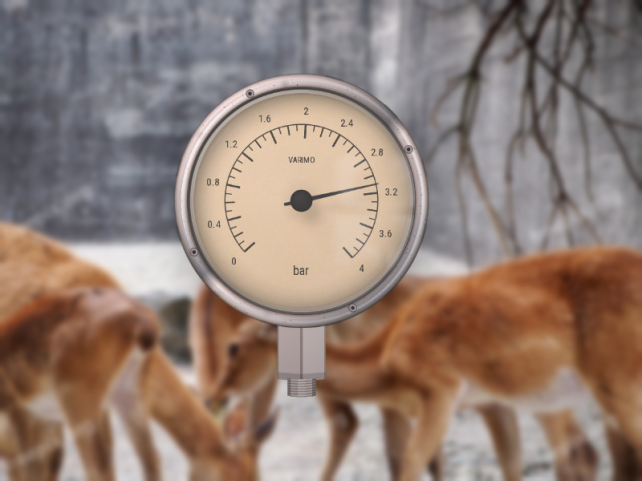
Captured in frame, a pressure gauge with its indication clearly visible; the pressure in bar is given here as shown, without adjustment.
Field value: 3.1 bar
